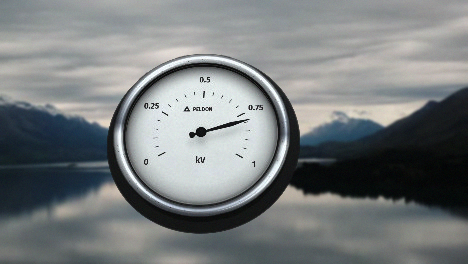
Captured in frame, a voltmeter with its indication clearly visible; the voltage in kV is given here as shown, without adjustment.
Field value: 0.8 kV
